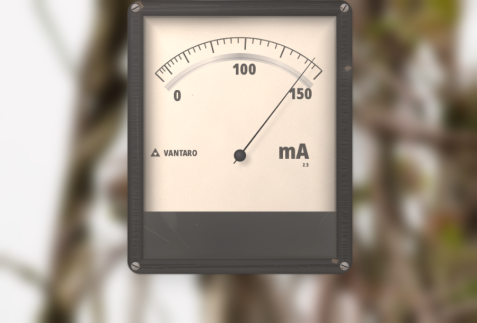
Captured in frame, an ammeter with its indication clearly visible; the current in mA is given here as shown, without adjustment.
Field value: 142.5 mA
